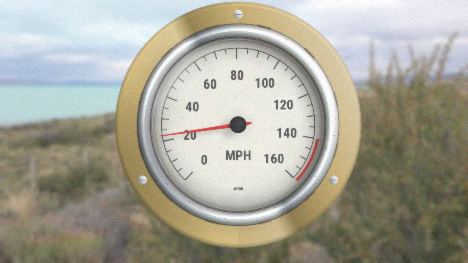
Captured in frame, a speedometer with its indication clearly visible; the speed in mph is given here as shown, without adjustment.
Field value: 22.5 mph
